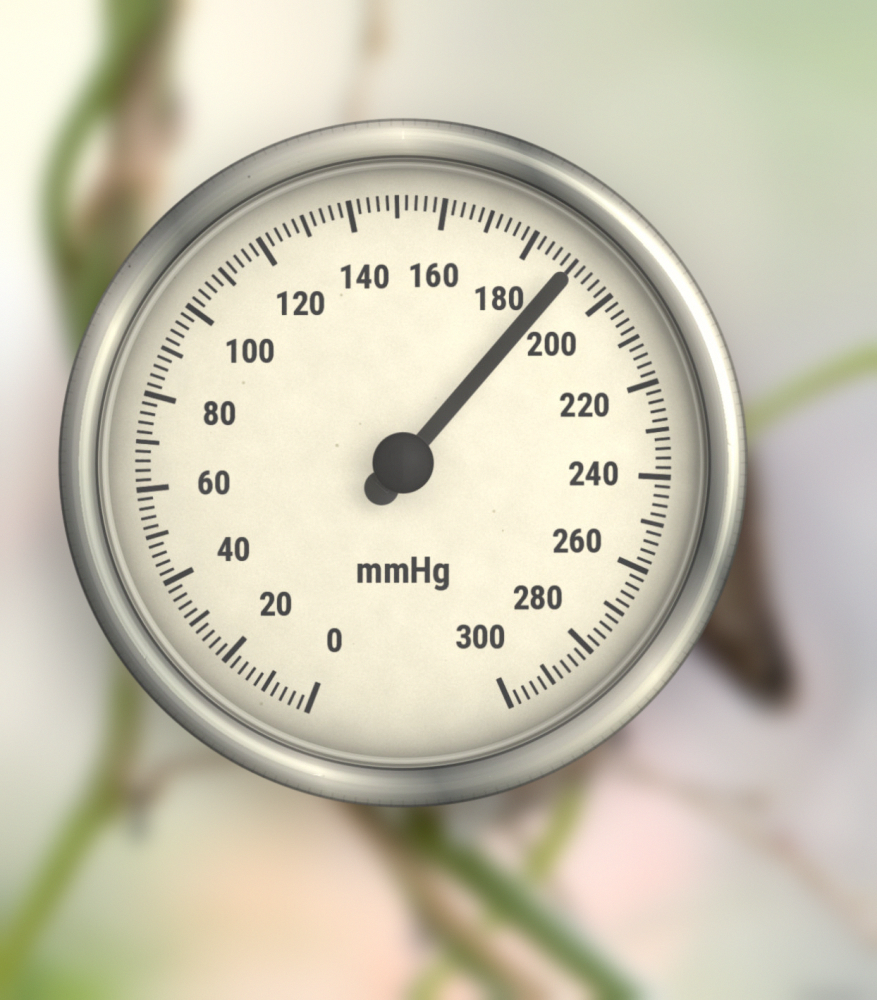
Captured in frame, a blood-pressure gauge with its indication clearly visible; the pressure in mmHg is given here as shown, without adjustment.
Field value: 190 mmHg
